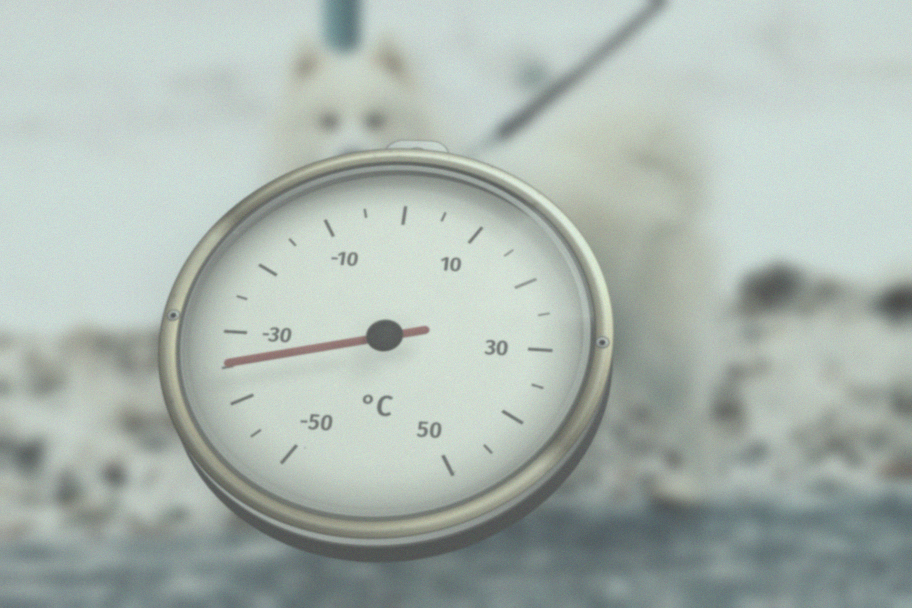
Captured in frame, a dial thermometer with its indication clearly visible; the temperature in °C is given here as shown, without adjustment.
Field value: -35 °C
